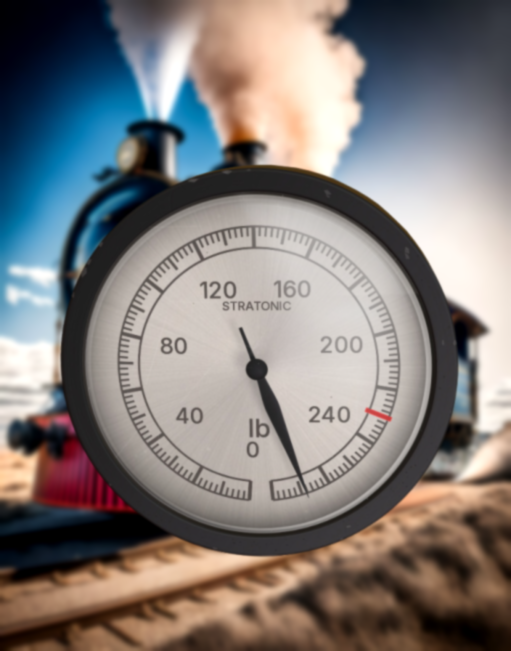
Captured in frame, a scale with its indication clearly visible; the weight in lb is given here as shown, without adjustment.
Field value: 268 lb
